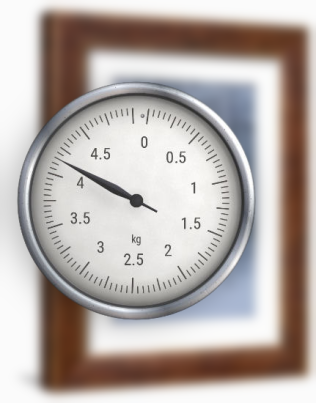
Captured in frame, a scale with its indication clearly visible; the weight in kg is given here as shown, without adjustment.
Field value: 4.15 kg
